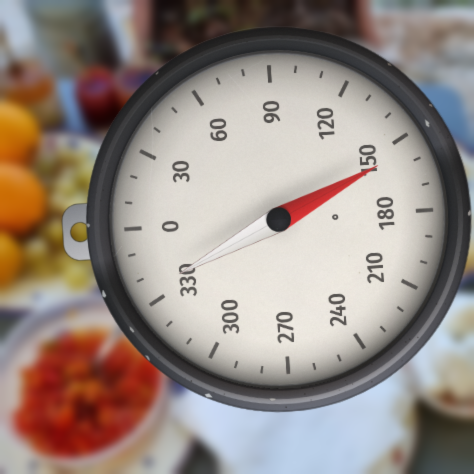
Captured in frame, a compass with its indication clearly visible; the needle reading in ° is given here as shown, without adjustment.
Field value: 155 °
